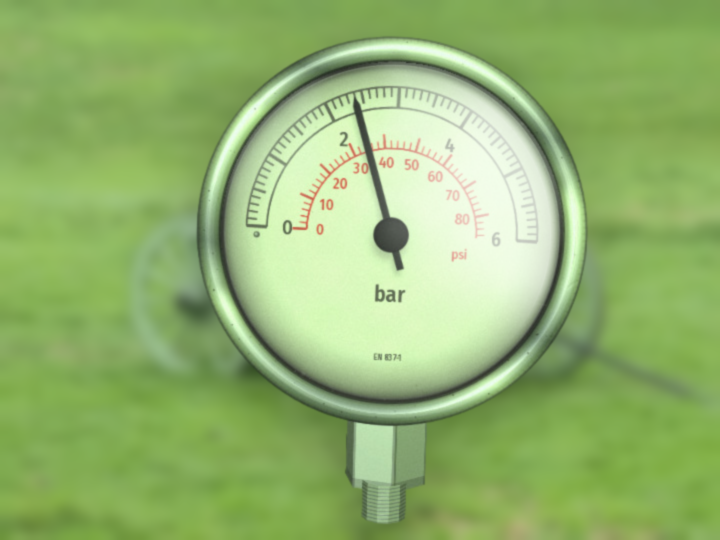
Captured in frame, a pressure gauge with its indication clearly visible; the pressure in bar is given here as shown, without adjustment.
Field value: 2.4 bar
